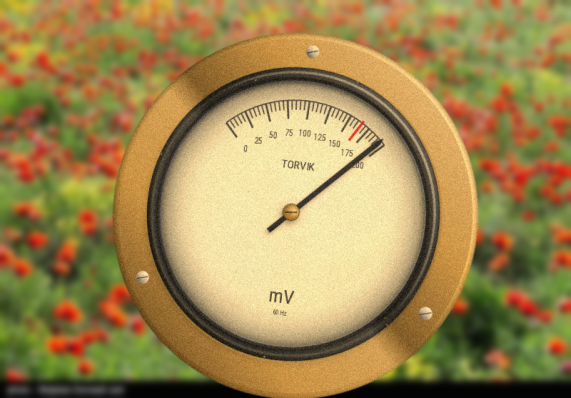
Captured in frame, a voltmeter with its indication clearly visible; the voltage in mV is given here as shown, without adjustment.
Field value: 195 mV
